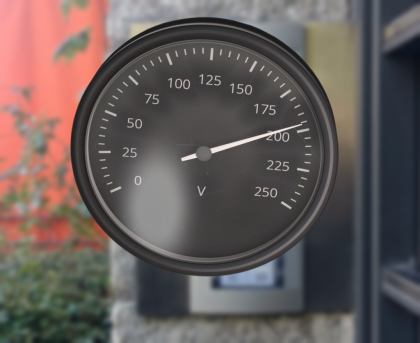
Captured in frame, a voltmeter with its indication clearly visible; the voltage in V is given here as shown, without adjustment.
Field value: 195 V
